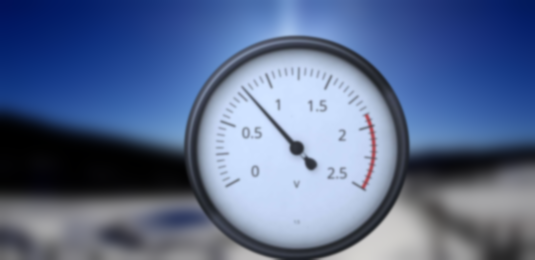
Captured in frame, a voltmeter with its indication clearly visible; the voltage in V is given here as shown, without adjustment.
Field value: 0.8 V
